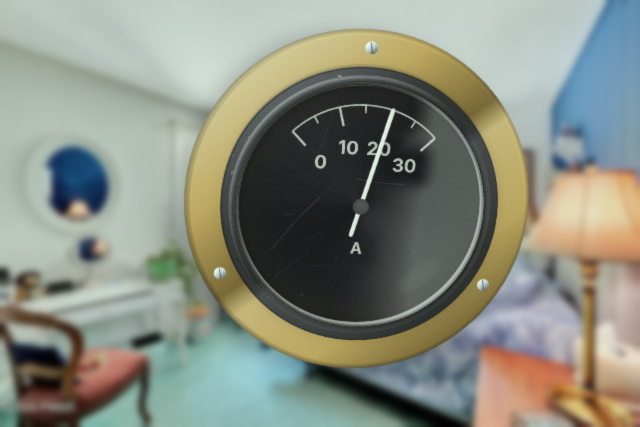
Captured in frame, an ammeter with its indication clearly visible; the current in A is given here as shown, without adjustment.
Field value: 20 A
